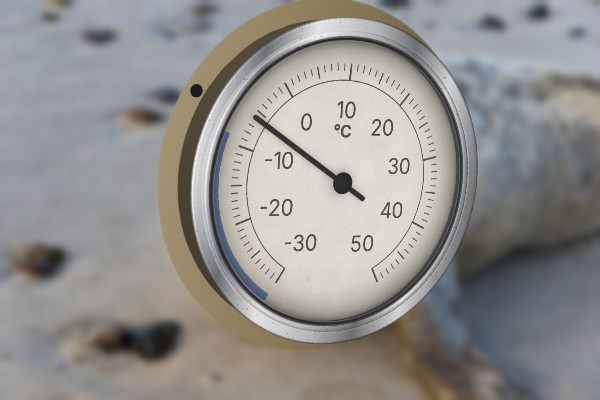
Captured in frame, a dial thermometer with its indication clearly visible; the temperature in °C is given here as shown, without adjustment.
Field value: -6 °C
